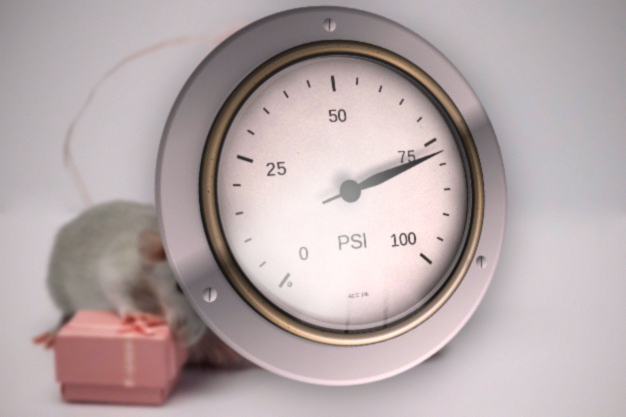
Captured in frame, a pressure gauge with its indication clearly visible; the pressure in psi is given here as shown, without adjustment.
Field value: 77.5 psi
